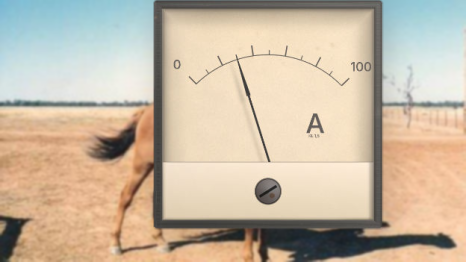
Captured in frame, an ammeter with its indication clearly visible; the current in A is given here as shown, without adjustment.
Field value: 30 A
